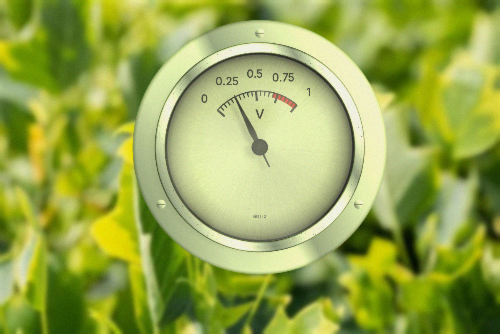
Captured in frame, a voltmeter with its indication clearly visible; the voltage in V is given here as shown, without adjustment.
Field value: 0.25 V
